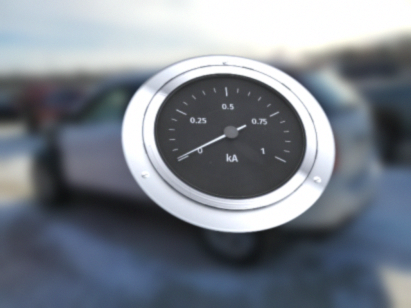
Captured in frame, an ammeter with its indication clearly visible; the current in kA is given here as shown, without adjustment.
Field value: 0 kA
